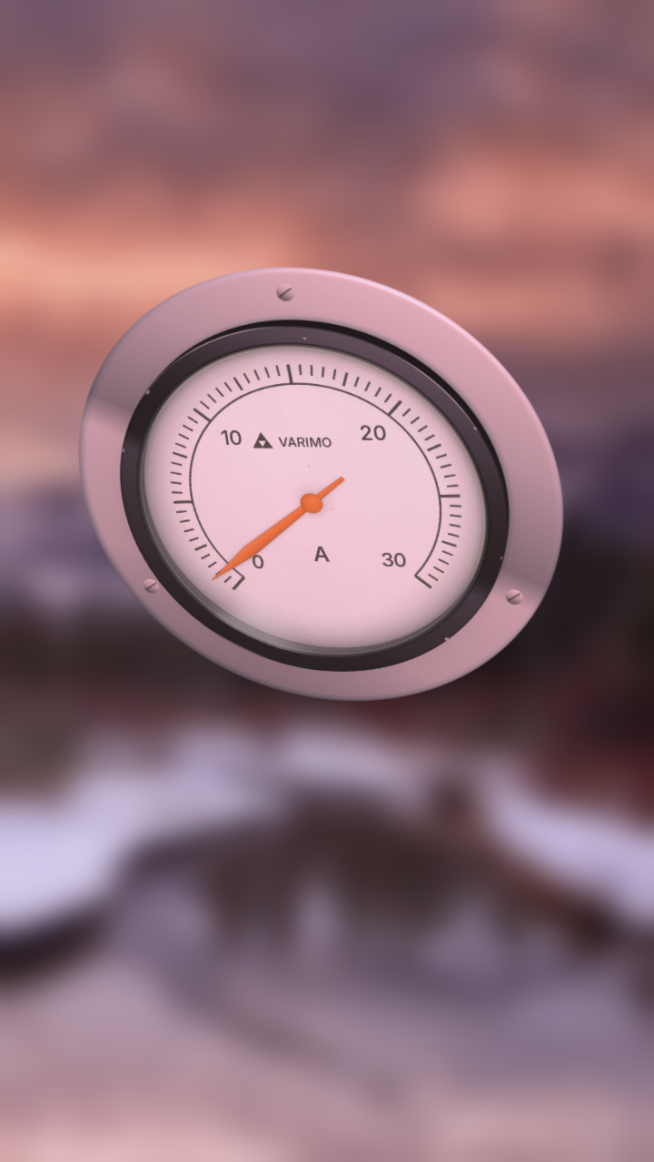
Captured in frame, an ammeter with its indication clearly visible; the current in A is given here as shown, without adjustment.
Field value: 1 A
